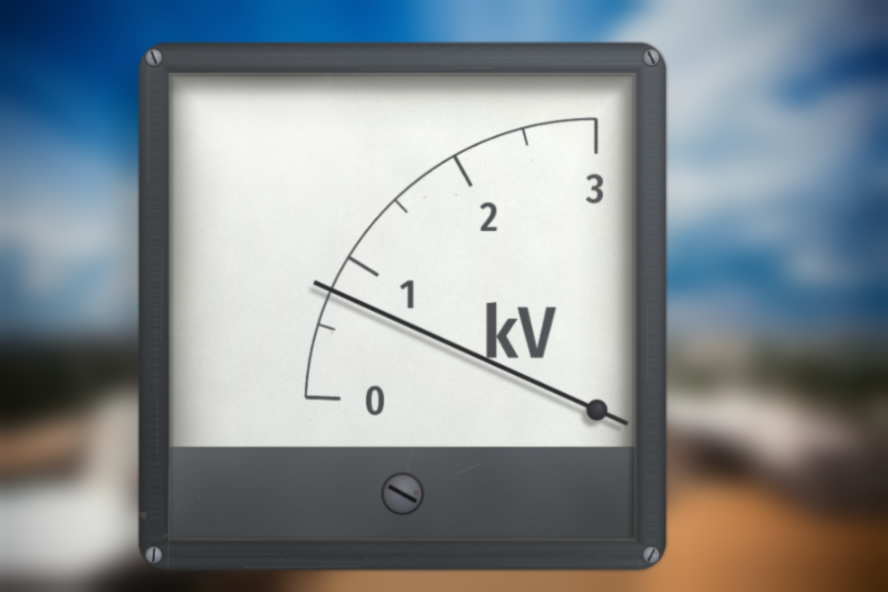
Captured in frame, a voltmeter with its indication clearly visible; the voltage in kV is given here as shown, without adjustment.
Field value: 0.75 kV
